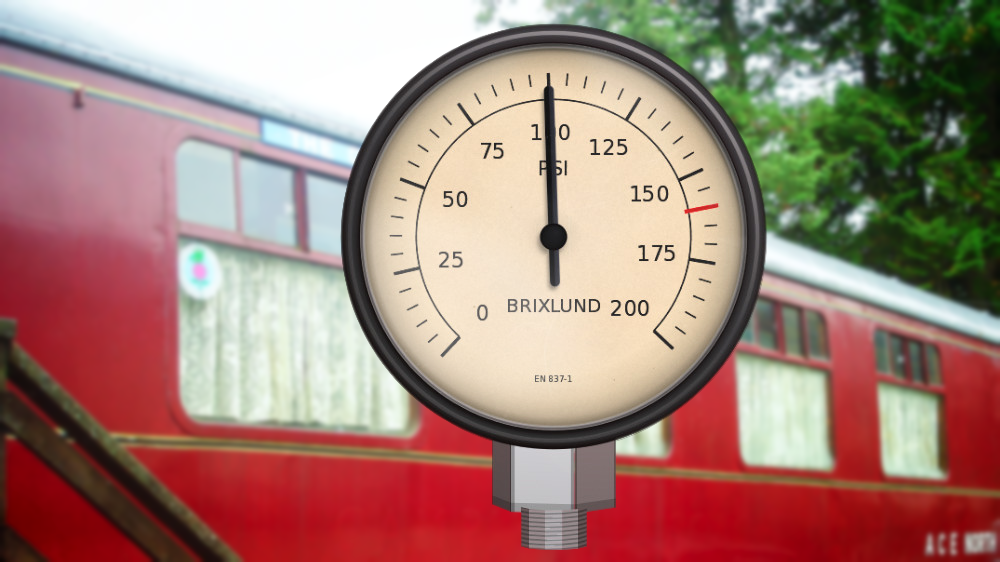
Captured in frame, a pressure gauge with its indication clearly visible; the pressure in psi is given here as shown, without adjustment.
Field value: 100 psi
